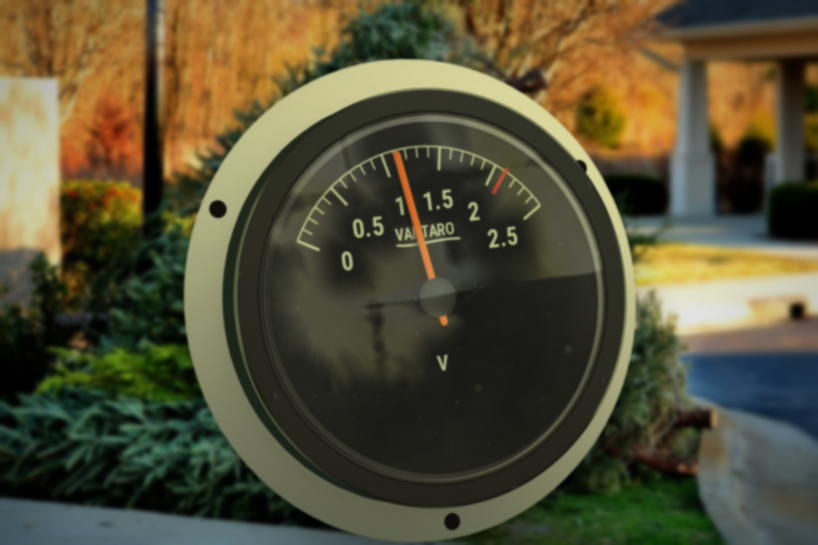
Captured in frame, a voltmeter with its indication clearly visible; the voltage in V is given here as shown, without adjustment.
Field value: 1.1 V
